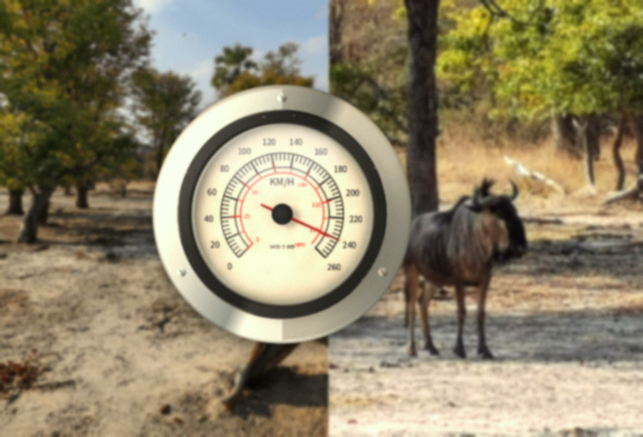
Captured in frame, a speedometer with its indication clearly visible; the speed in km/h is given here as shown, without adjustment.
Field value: 240 km/h
